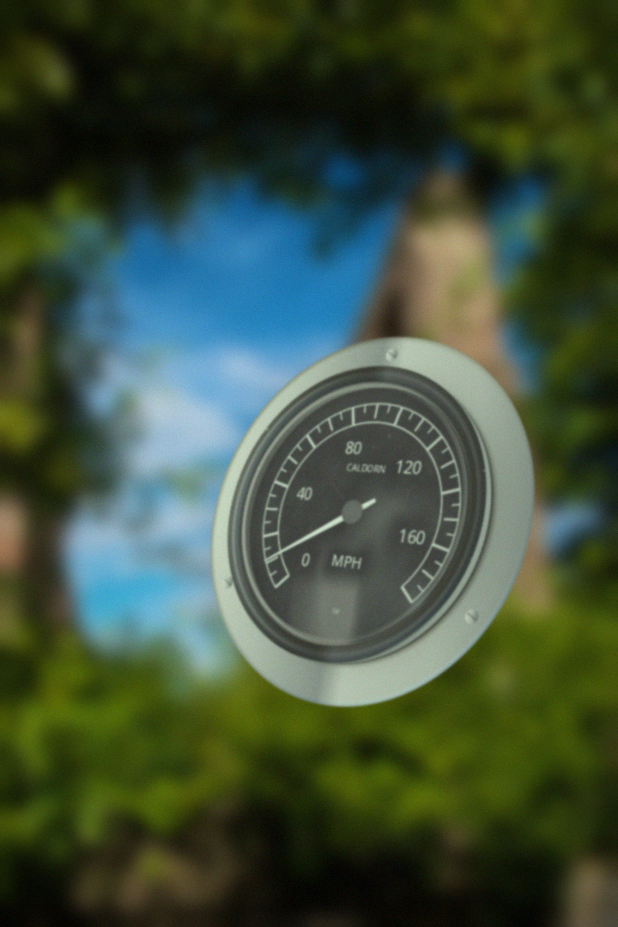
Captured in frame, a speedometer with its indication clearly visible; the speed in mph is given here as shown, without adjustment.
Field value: 10 mph
